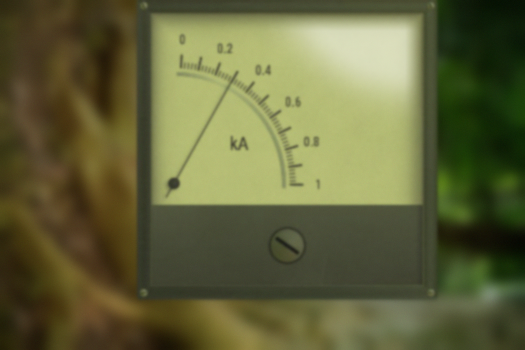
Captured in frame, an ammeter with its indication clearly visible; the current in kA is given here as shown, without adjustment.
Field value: 0.3 kA
